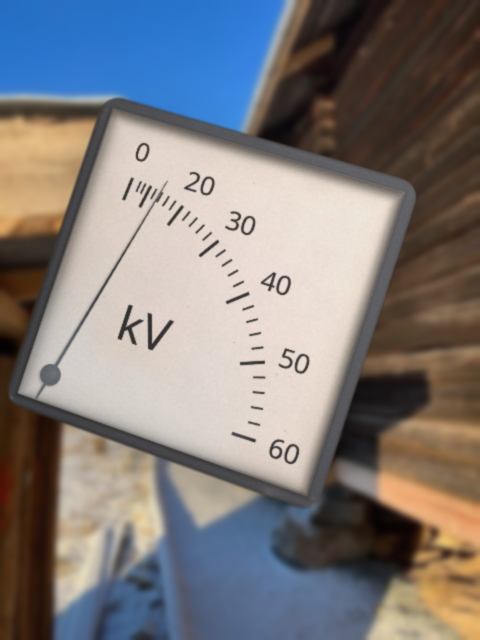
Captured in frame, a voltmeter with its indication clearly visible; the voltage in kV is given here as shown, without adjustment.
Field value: 14 kV
